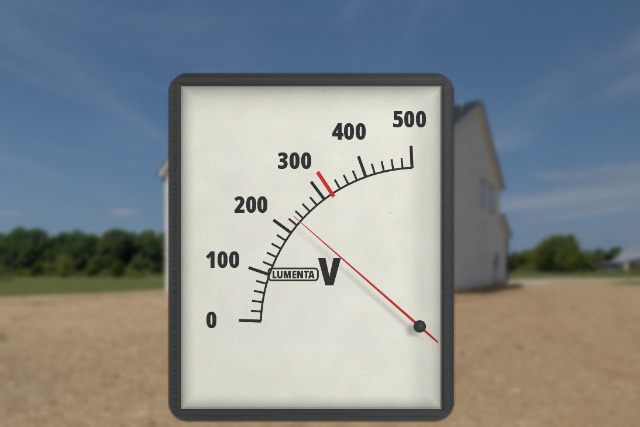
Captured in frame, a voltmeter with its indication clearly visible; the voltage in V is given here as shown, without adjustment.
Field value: 230 V
